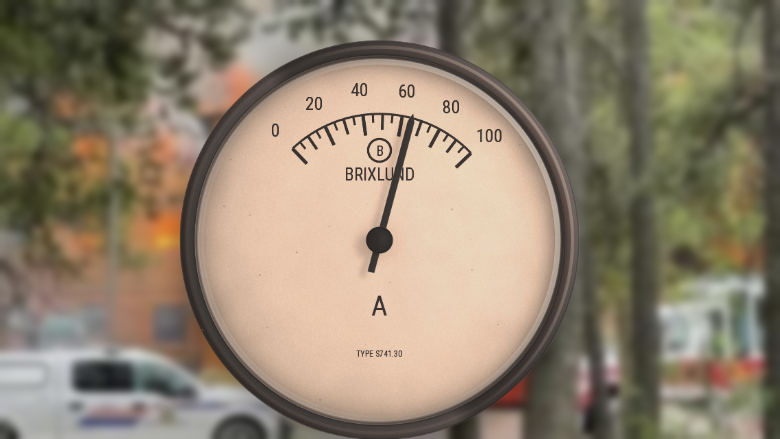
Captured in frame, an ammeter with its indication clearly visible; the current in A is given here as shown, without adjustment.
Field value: 65 A
